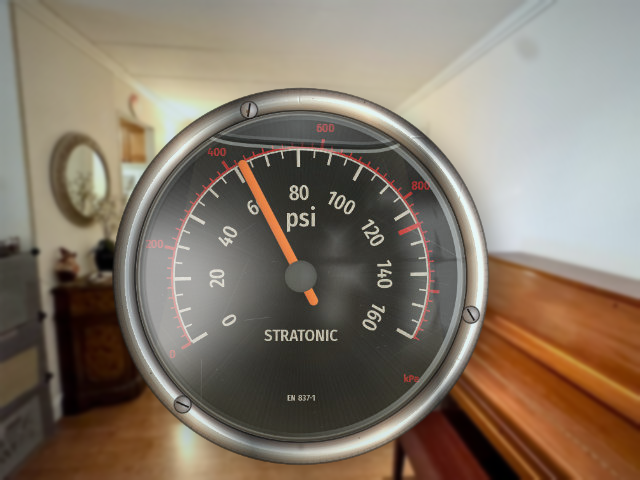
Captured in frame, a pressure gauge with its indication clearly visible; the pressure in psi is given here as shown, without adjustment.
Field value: 62.5 psi
